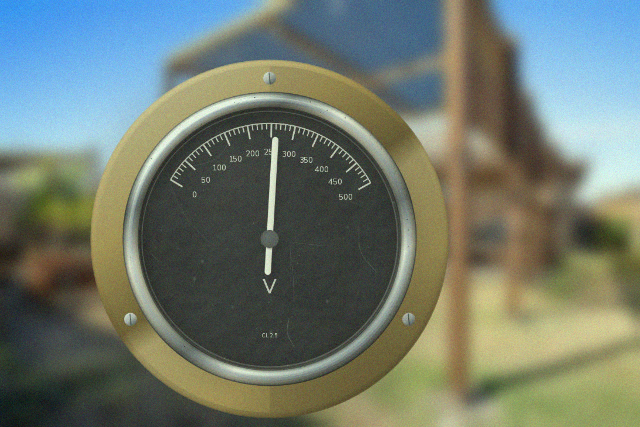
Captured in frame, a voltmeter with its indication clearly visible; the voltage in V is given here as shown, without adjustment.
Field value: 260 V
